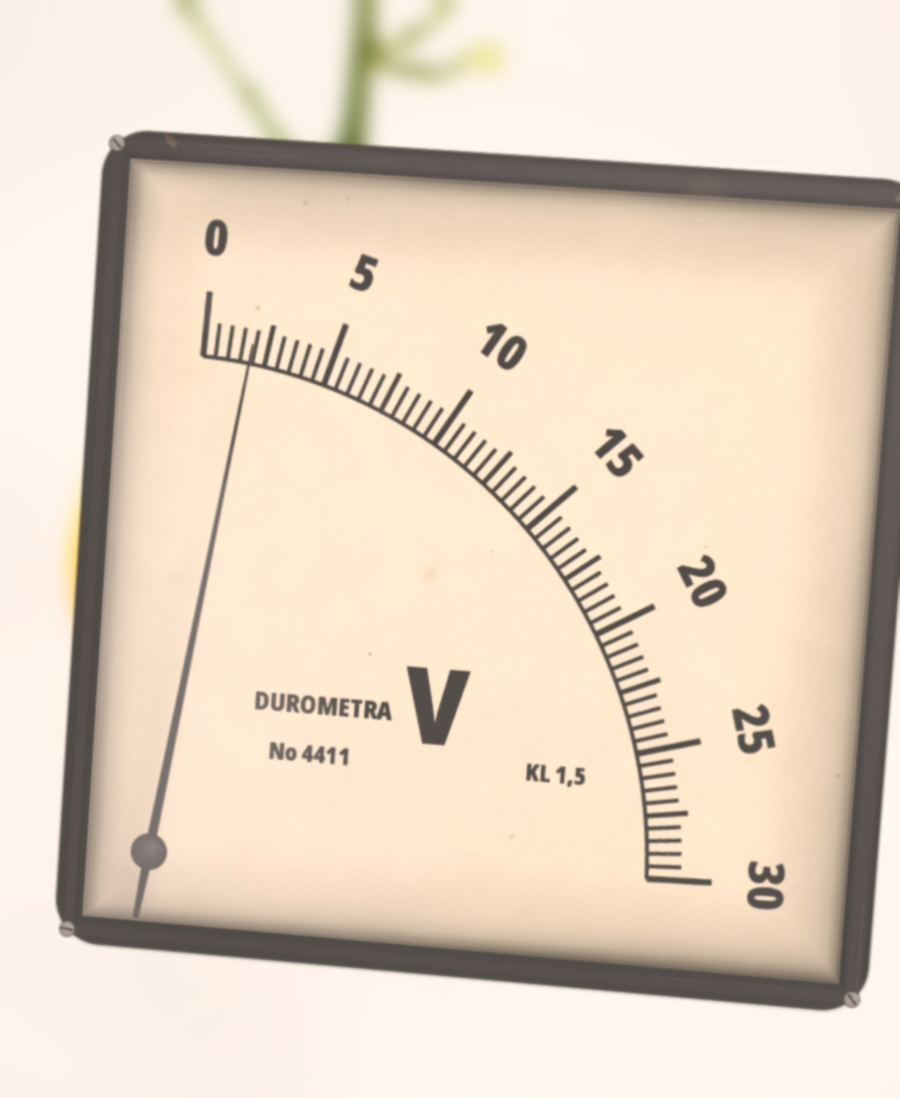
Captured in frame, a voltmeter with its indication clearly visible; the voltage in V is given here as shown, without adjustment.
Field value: 2 V
